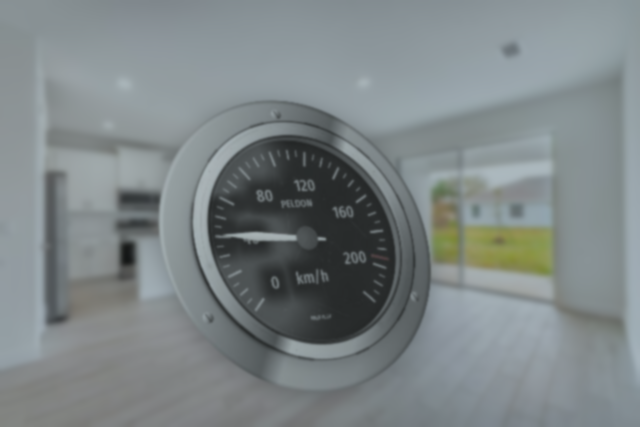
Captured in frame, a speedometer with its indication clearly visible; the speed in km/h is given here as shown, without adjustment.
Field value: 40 km/h
